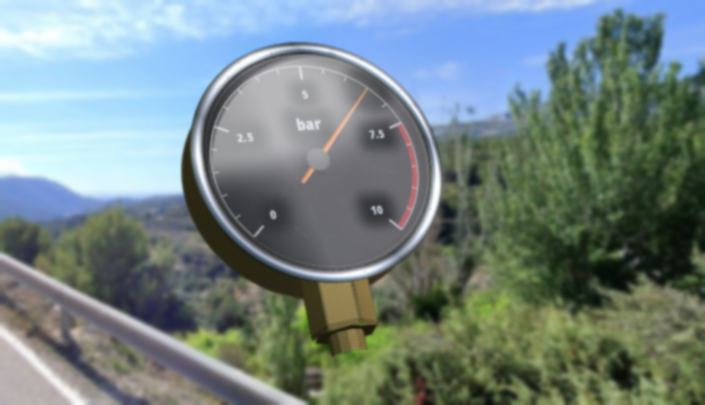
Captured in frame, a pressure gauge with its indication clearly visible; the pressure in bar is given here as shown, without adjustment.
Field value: 6.5 bar
